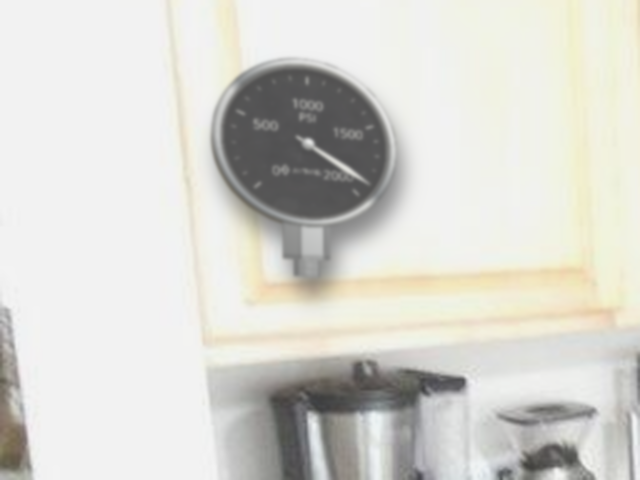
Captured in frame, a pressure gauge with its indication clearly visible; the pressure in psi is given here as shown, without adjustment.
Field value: 1900 psi
